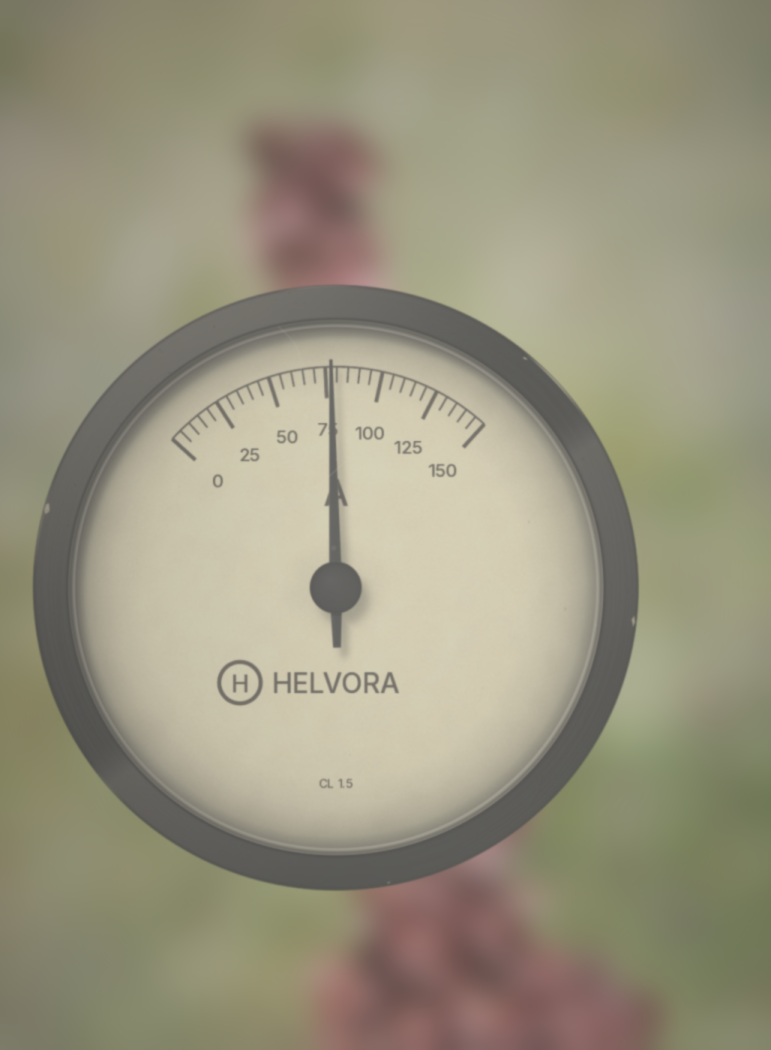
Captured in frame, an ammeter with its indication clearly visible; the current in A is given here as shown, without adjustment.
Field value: 77.5 A
